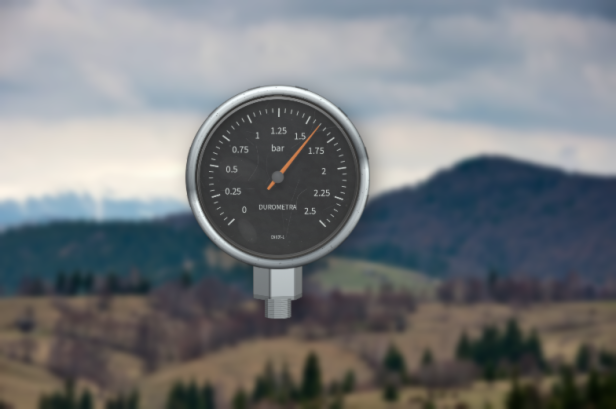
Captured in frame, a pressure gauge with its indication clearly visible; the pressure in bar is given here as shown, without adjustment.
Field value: 1.6 bar
